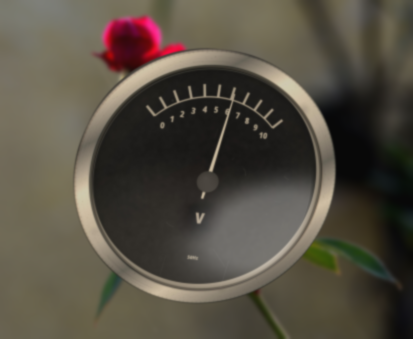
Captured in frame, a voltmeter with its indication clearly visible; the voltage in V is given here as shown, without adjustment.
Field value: 6 V
